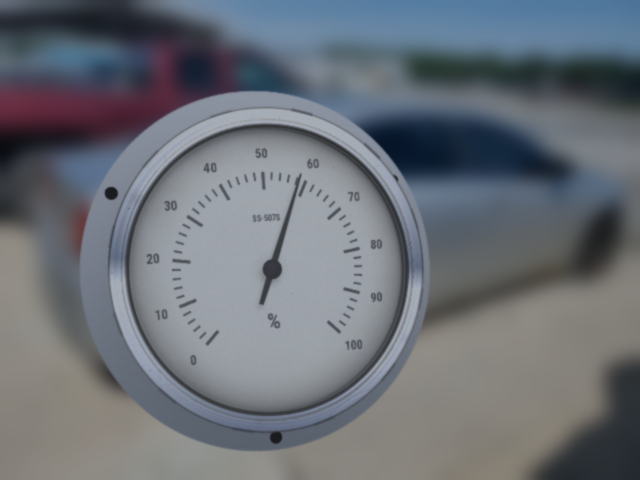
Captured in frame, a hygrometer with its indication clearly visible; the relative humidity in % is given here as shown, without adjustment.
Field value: 58 %
